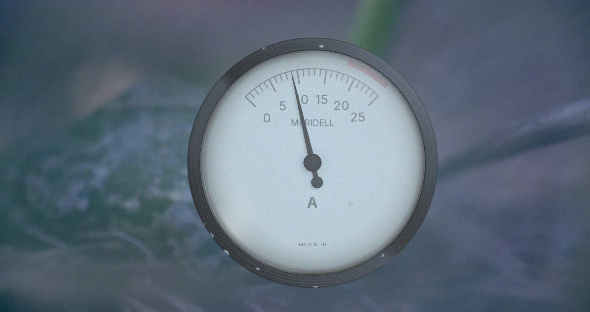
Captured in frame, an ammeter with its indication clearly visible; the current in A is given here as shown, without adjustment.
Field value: 9 A
